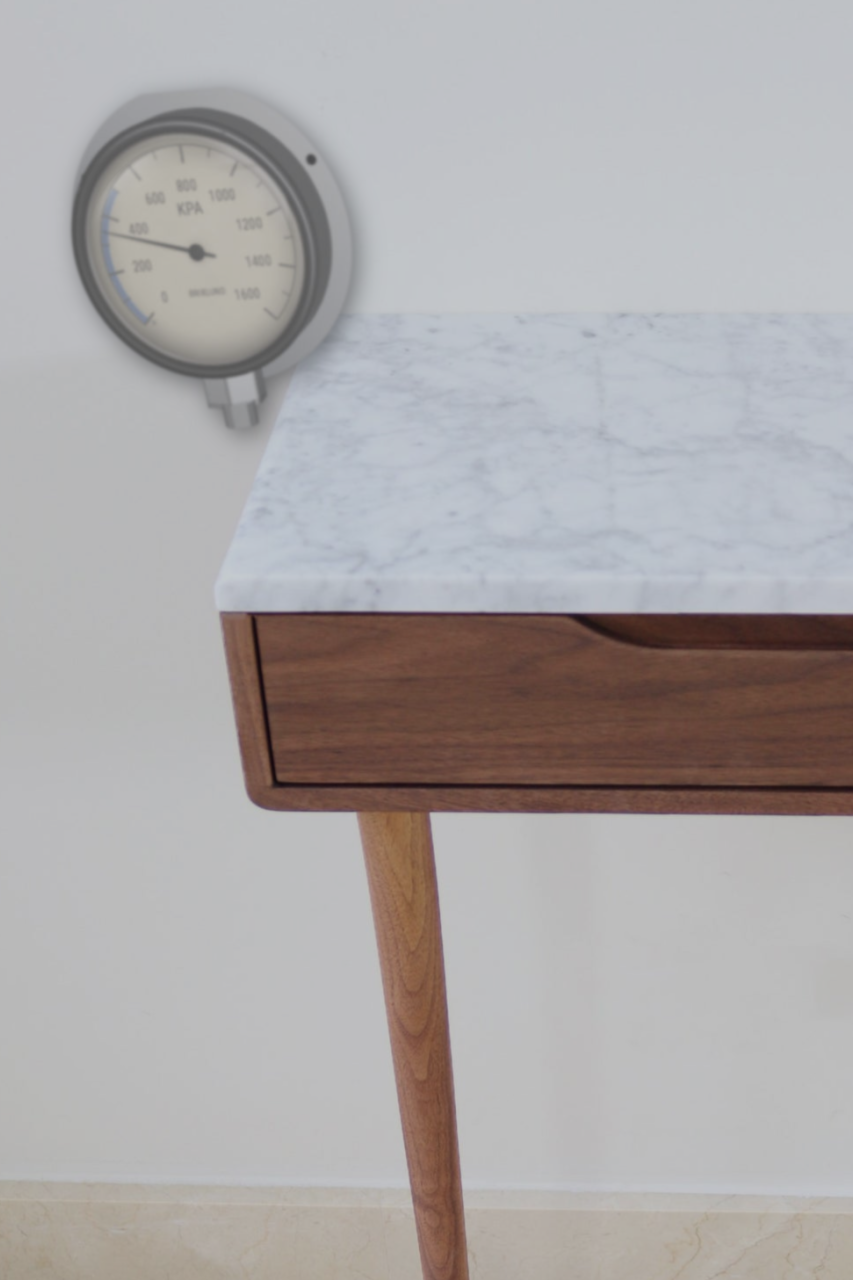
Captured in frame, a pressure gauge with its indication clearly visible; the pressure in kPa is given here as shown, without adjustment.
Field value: 350 kPa
